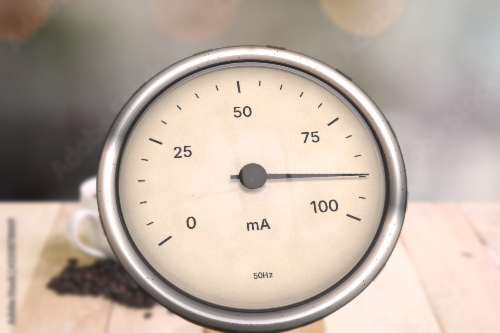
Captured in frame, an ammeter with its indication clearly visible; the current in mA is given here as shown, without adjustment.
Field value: 90 mA
